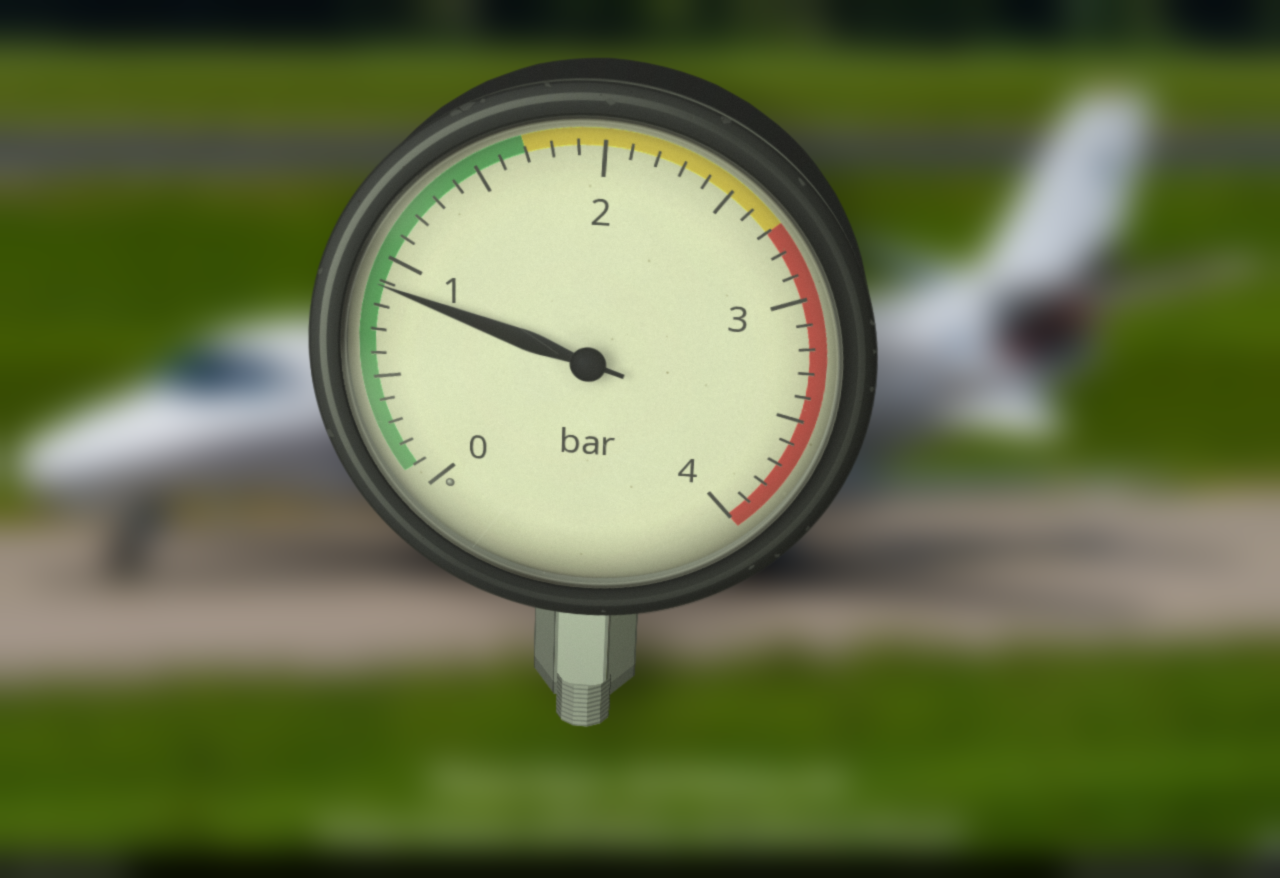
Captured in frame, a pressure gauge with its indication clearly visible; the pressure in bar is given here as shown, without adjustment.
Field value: 0.9 bar
